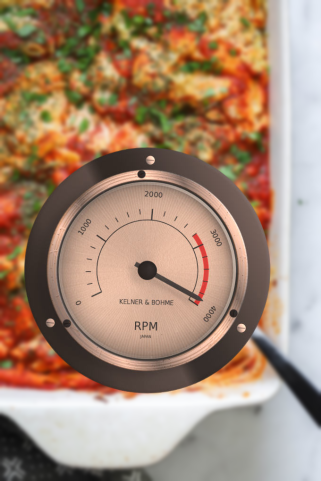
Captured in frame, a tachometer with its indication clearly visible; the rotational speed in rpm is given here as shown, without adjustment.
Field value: 3900 rpm
